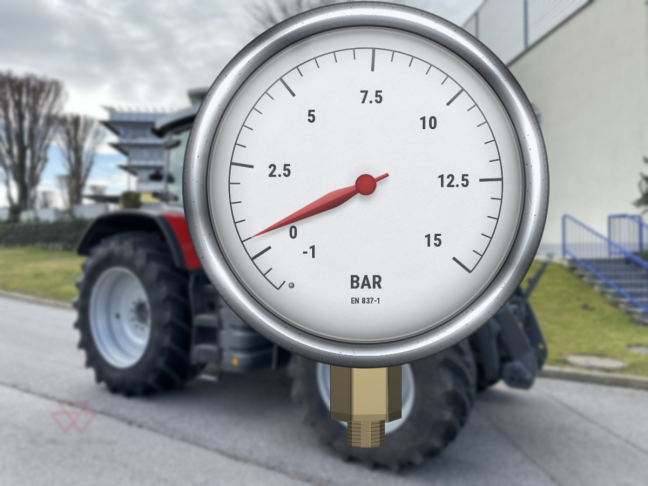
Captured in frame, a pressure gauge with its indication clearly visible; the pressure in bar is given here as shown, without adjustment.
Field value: 0.5 bar
